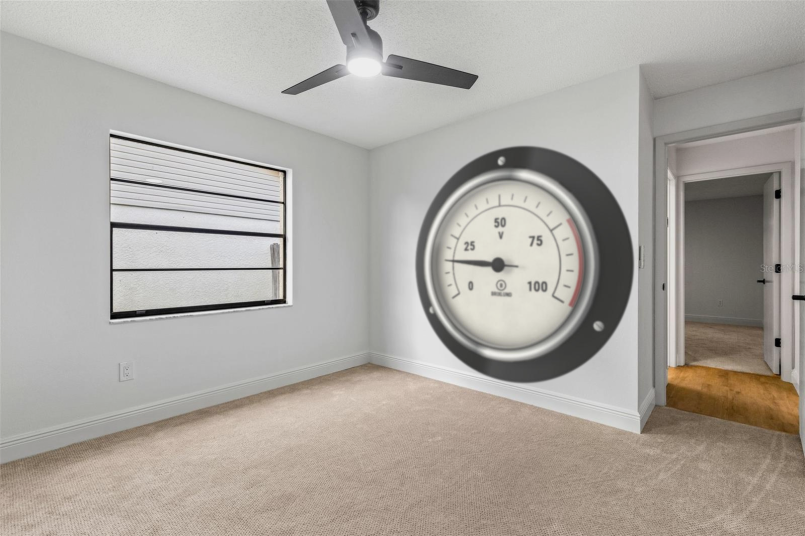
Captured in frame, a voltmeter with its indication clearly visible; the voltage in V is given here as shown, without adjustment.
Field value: 15 V
